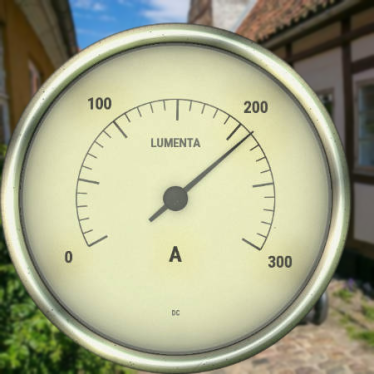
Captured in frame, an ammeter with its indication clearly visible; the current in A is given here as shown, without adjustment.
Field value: 210 A
